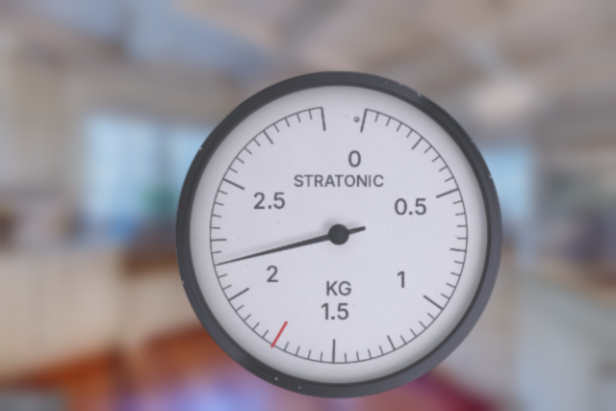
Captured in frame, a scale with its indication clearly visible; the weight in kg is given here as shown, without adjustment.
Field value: 2.15 kg
